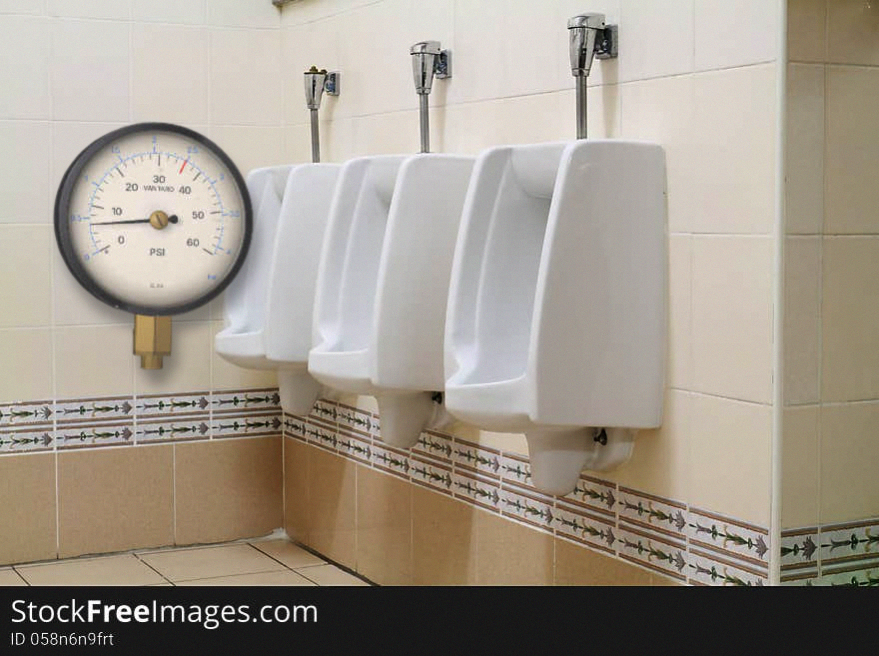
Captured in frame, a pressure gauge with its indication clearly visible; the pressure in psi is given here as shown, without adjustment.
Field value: 6 psi
